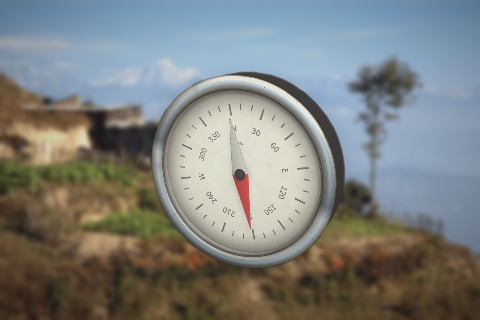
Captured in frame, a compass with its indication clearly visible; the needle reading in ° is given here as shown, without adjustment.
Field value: 180 °
